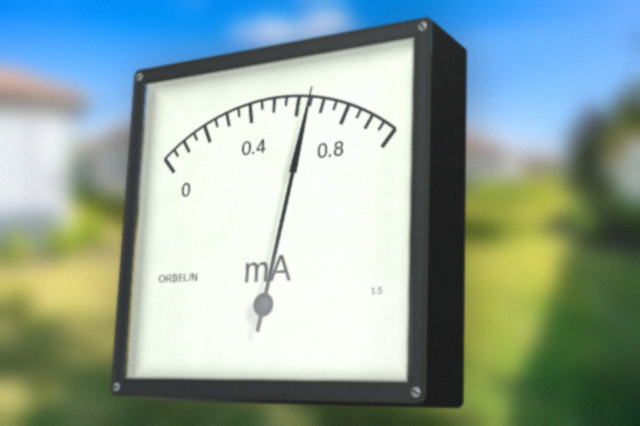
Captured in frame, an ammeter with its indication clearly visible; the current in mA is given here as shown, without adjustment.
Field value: 0.65 mA
